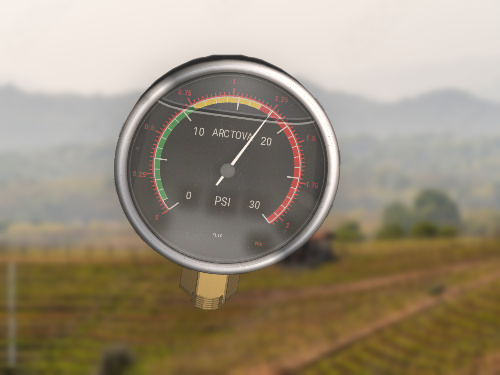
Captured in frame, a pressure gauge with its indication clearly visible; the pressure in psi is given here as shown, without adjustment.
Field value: 18 psi
